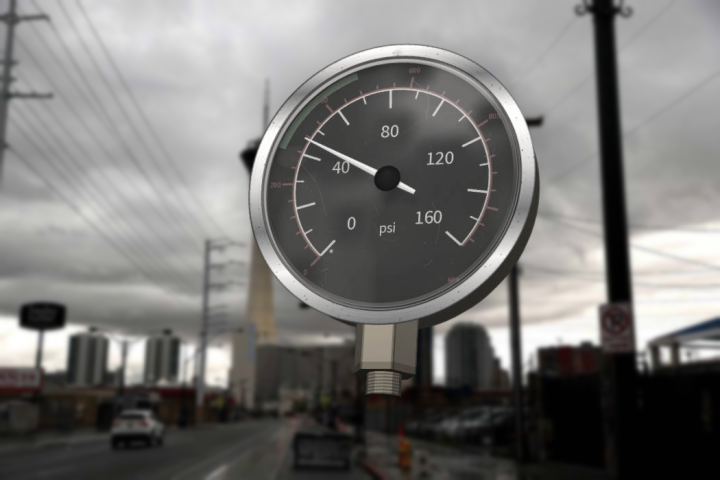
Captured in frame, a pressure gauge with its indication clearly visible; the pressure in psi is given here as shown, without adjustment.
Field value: 45 psi
